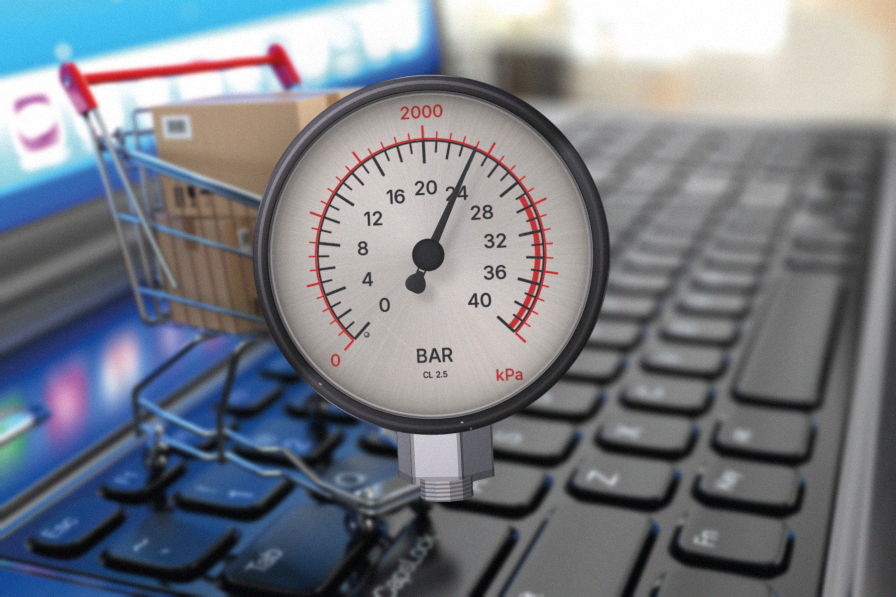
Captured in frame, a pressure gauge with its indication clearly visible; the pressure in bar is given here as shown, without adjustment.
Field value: 24 bar
